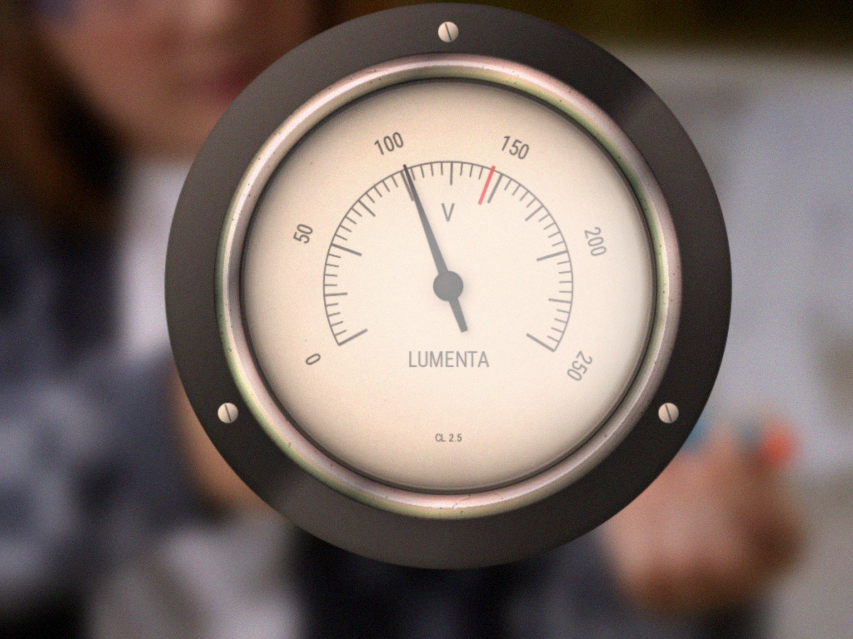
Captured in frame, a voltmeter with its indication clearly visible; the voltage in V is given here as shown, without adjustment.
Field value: 102.5 V
